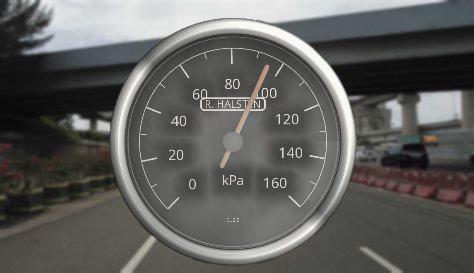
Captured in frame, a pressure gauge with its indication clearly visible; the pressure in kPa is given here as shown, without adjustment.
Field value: 95 kPa
